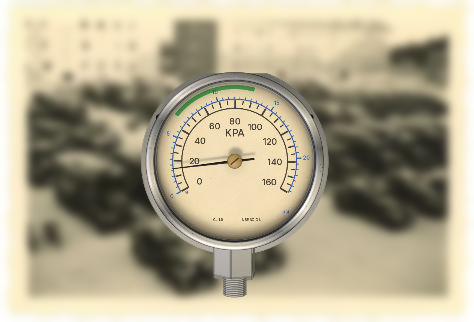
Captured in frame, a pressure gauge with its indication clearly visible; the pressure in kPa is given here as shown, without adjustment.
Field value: 15 kPa
